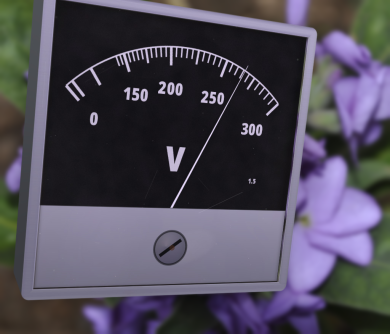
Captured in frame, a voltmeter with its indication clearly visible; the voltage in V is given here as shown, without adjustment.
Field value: 265 V
